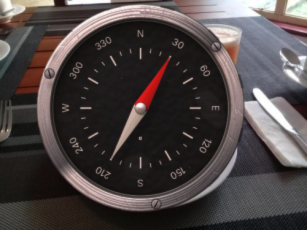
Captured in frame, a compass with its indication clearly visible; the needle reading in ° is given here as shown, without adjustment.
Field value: 30 °
